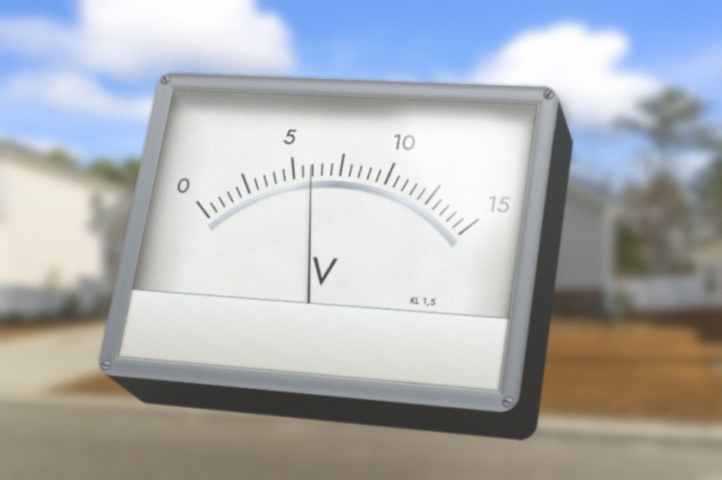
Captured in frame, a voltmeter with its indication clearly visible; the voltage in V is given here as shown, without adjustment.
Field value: 6 V
